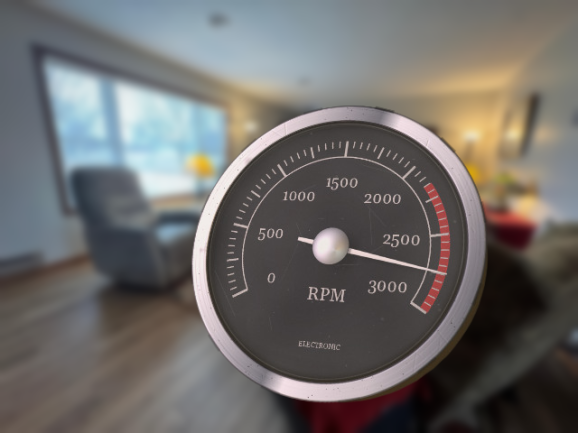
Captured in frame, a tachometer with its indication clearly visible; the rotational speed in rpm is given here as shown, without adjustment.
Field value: 2750 rpm
